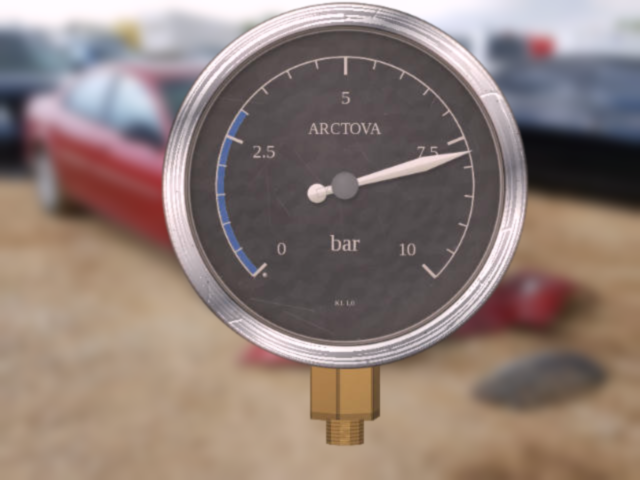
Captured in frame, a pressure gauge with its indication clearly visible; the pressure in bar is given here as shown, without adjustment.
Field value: 7.75 bar
